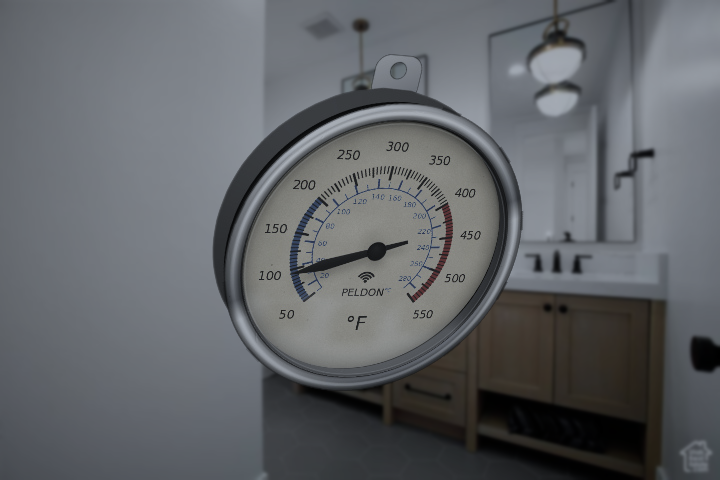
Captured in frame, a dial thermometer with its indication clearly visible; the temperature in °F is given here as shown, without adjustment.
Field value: 100 °F
